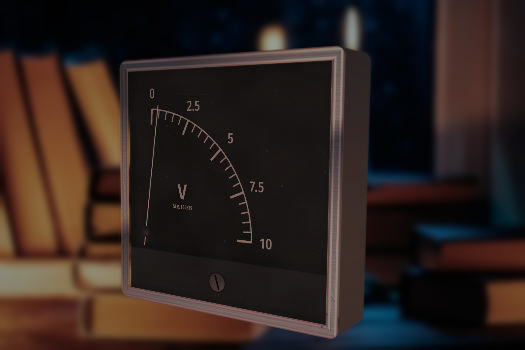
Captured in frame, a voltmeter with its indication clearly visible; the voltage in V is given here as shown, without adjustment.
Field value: 0.5 V
